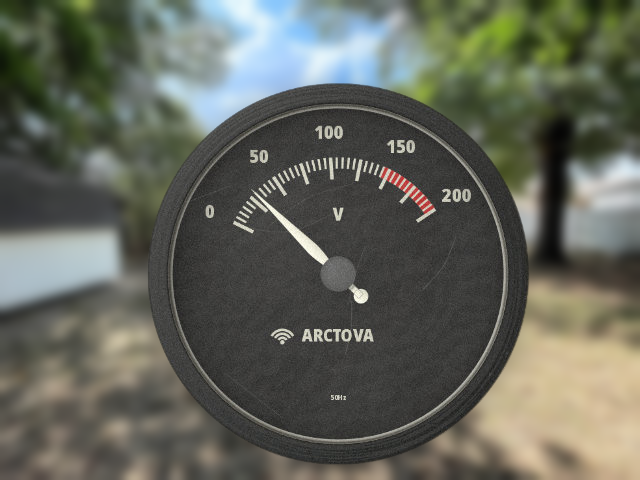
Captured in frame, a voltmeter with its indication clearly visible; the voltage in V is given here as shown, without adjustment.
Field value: 30 V
